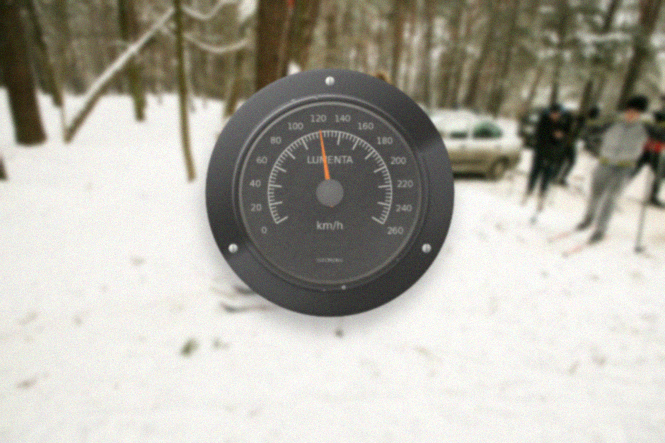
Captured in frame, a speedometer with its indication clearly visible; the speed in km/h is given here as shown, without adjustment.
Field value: 120 km/h
